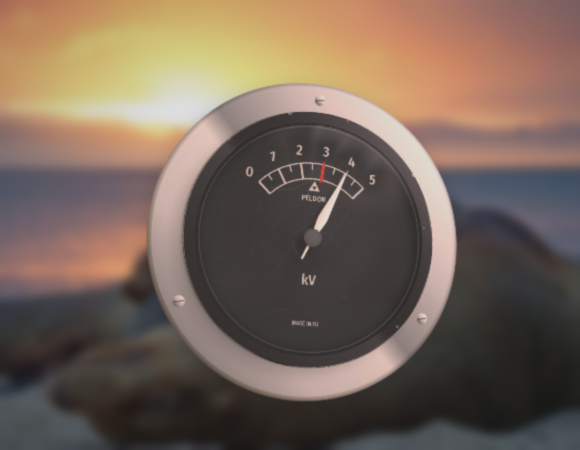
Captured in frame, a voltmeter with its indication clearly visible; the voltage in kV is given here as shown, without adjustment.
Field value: 4 kV
